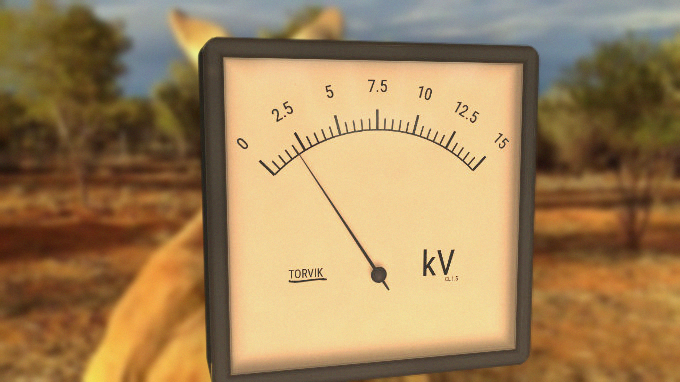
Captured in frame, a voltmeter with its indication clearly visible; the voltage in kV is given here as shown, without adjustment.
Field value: 2 kV
